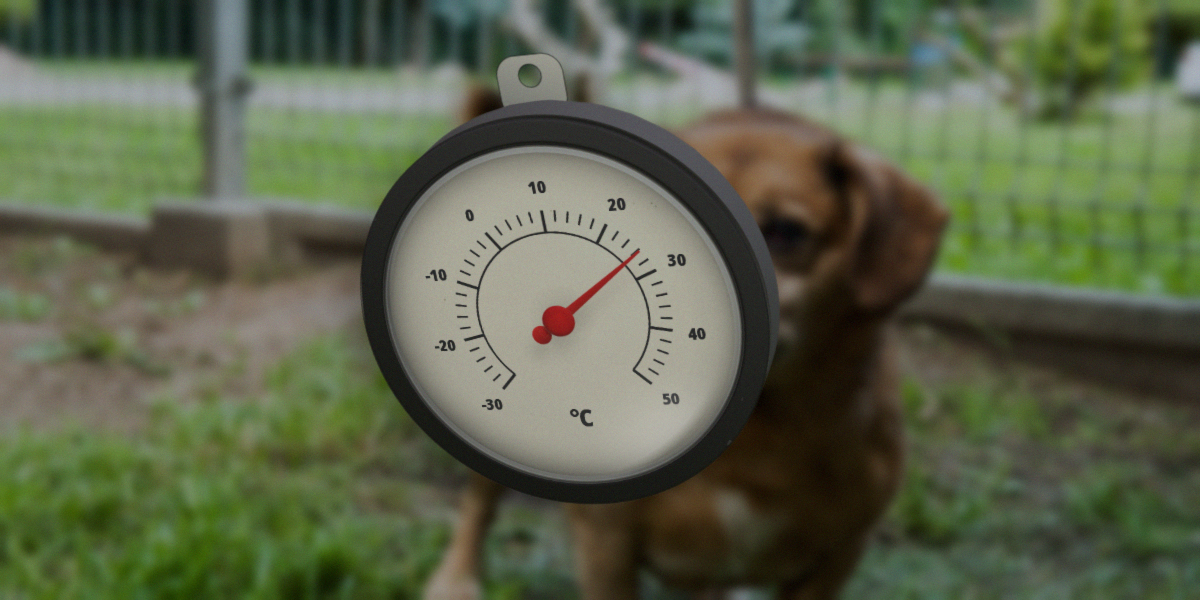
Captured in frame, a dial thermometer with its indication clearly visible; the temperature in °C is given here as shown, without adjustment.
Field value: 26 °C
